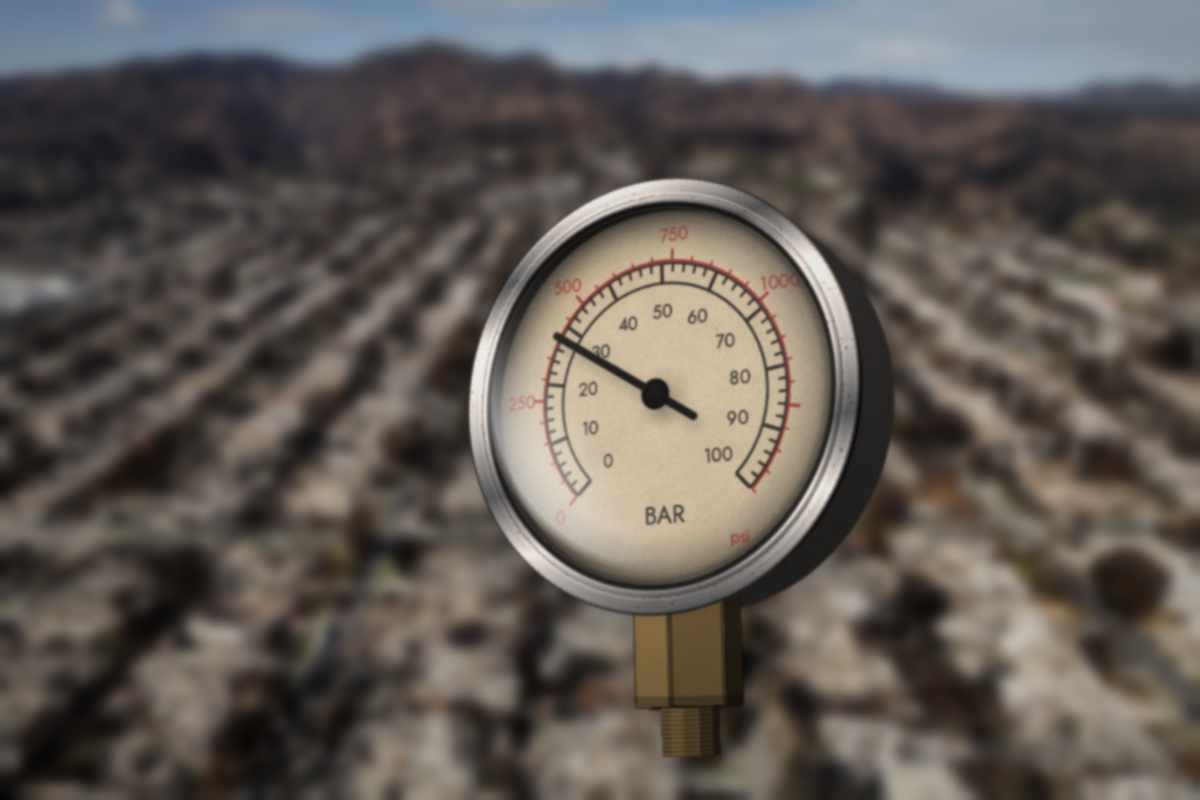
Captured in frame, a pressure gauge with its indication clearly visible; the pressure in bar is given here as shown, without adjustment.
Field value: 28 bar
